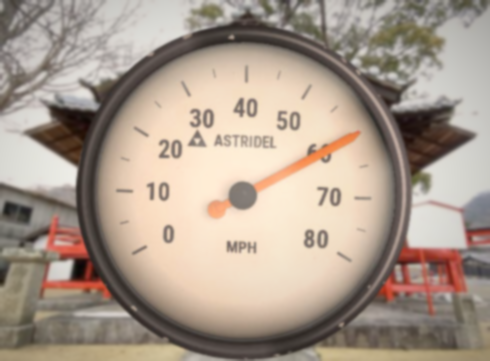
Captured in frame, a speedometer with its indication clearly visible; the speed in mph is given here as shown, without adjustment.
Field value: 60 mph
